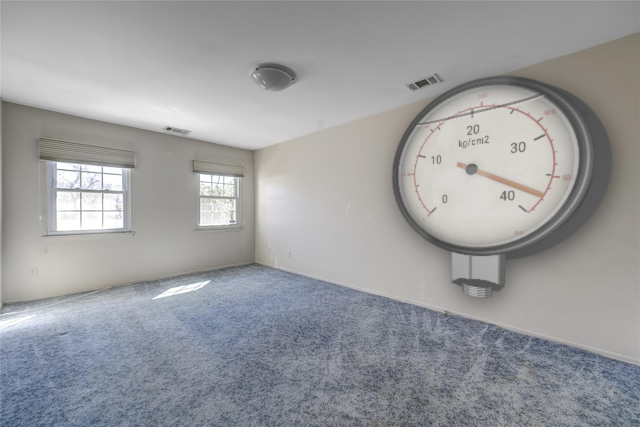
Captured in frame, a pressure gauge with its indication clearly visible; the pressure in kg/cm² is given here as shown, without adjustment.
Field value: 37.5 kg/cm²
